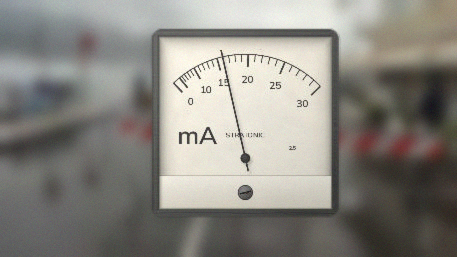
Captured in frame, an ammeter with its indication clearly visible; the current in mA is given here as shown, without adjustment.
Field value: 16 mA
